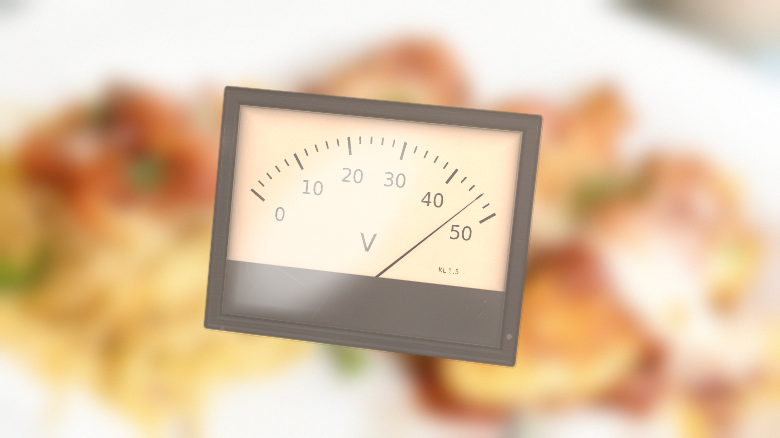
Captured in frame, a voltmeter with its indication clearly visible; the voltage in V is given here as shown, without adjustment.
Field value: 46 V
